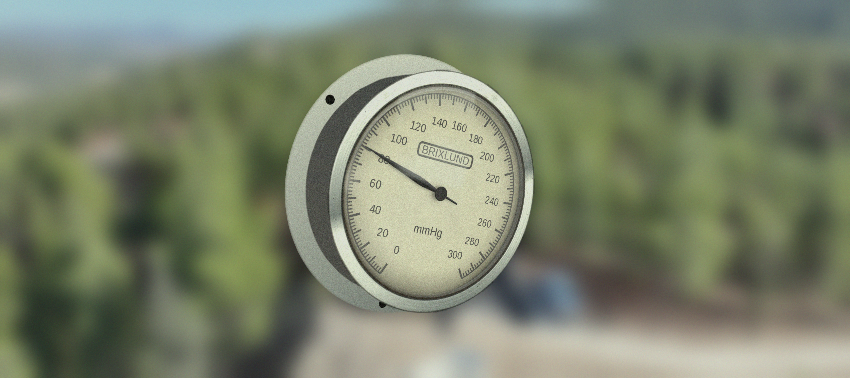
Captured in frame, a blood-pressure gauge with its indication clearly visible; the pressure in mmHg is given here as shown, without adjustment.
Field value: 80 mmHg
